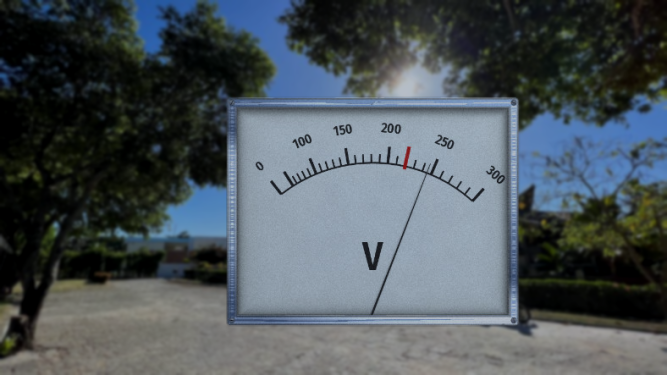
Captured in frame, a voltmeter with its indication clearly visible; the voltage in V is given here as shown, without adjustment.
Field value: 245 V
